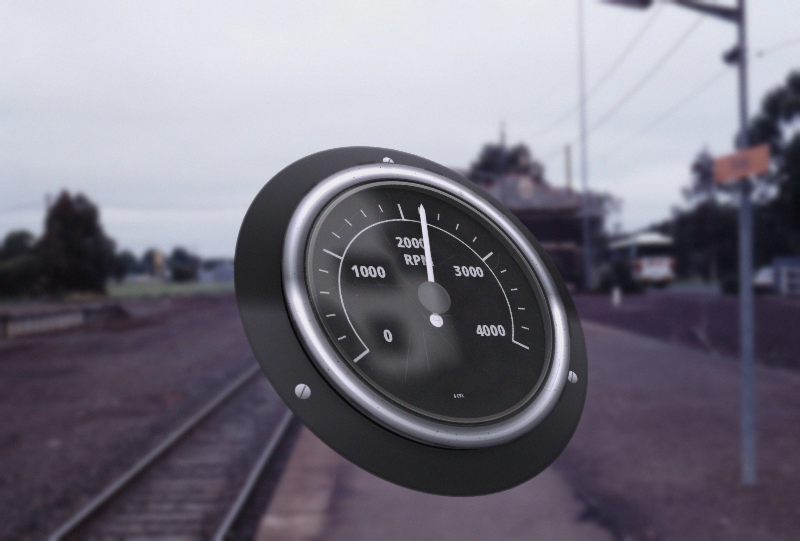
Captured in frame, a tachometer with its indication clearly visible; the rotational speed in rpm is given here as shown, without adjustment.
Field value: 2200 rpm
